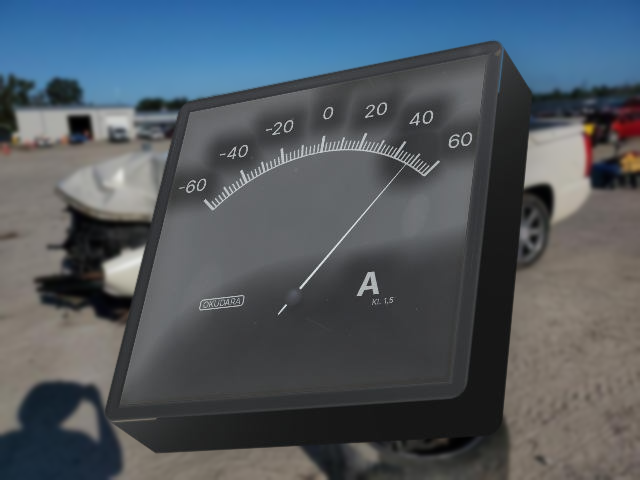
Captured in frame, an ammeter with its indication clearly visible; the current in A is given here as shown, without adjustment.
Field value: 50 A
